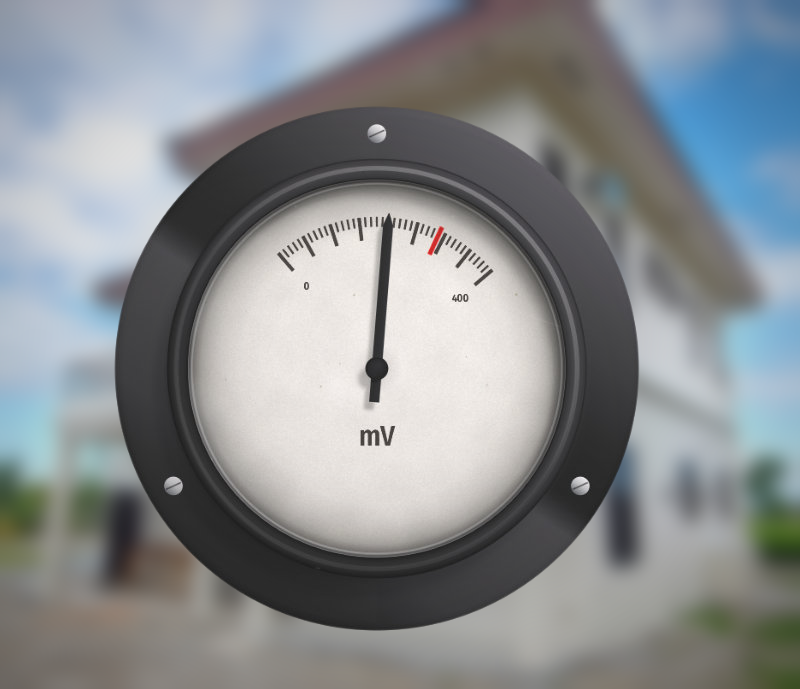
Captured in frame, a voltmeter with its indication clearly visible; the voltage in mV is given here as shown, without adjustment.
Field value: 200 mV
